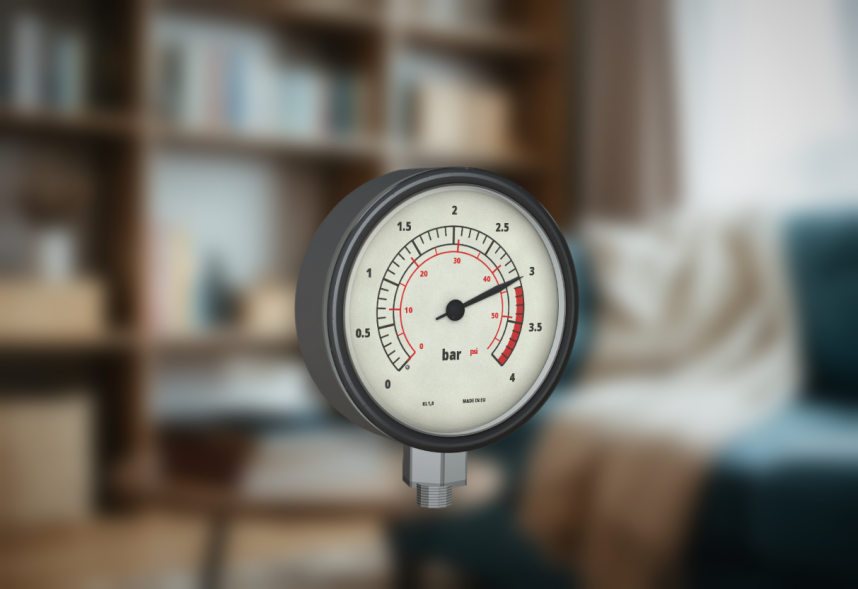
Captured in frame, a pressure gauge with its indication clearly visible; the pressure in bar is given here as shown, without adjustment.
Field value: 3 bar
